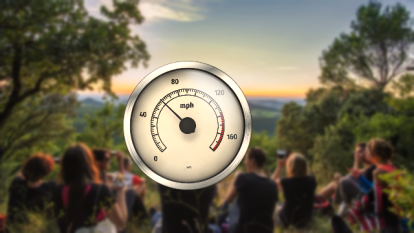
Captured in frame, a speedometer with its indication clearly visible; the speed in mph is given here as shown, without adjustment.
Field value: 60 mph
